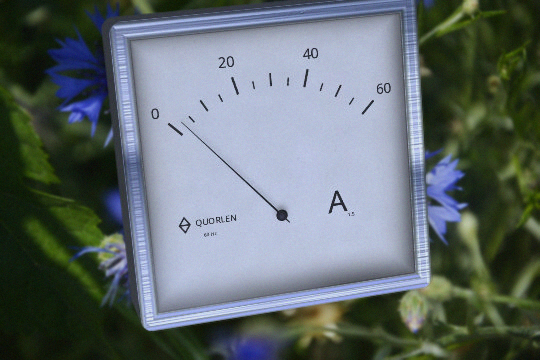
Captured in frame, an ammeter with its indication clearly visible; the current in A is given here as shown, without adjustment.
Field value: 2.5 A
